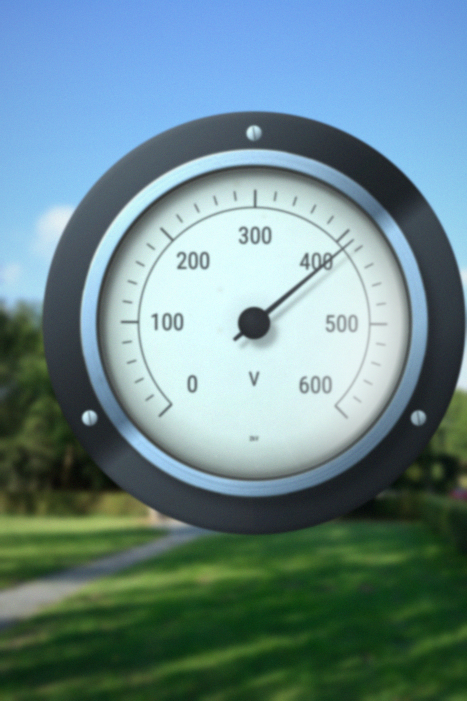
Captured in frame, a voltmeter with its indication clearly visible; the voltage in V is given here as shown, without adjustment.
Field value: 410 V
